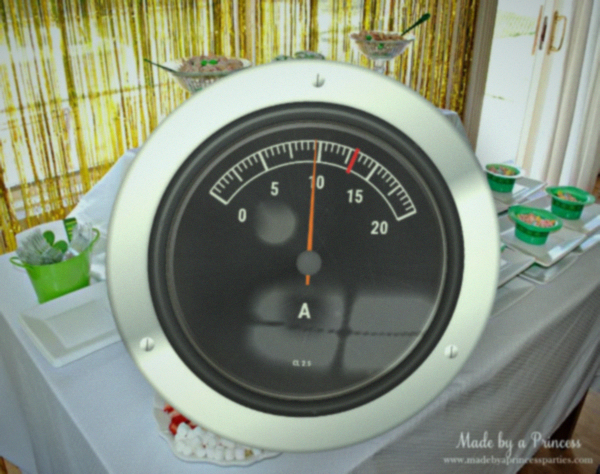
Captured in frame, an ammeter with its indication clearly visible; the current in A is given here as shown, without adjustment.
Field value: 9.5 A
